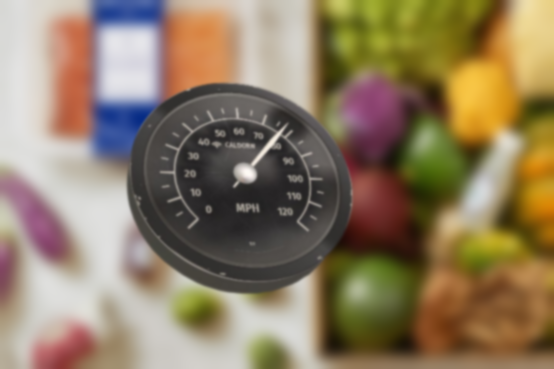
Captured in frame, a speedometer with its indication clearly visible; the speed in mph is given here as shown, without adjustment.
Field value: 77.5 mph
